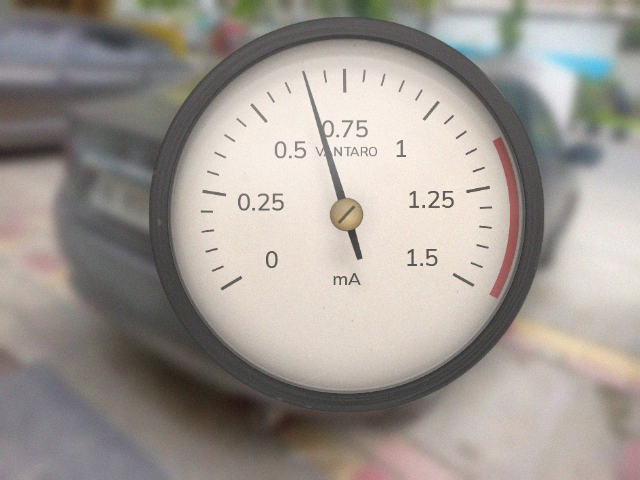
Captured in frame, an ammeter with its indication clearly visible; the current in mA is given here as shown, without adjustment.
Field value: 0.65 mA
